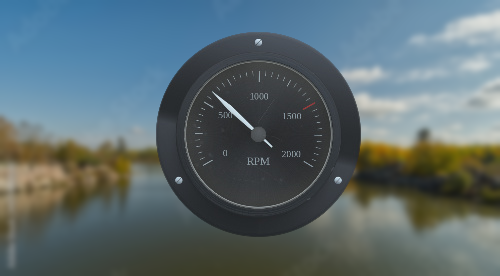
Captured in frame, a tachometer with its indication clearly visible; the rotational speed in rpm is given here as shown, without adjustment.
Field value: 600 rpm
